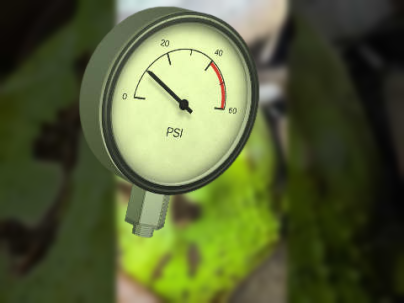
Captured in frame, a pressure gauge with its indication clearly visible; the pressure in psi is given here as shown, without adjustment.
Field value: 10 psi
